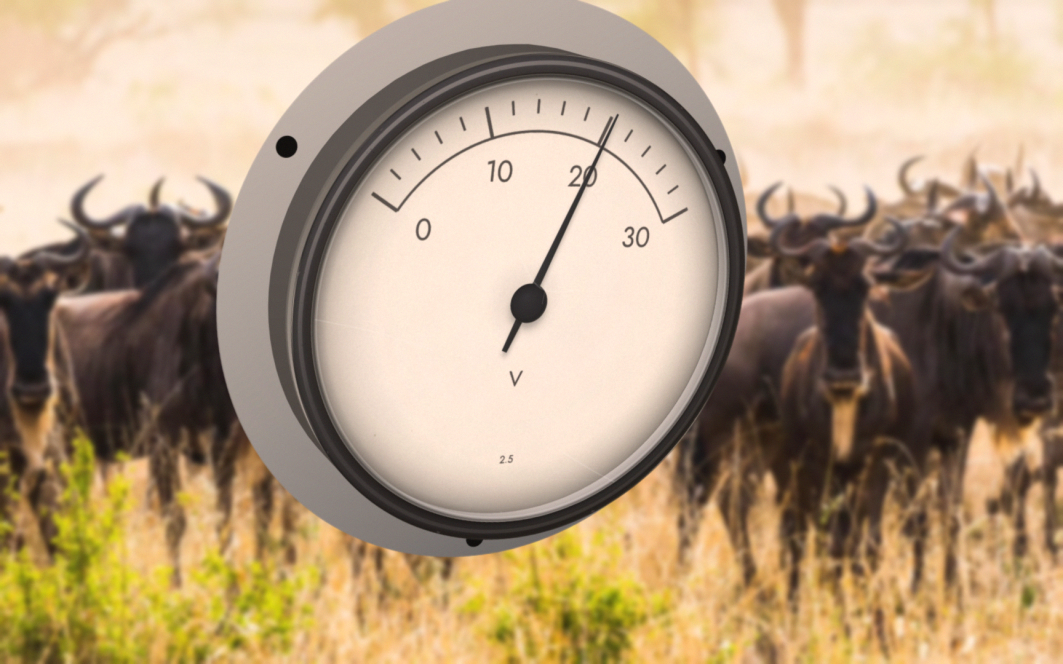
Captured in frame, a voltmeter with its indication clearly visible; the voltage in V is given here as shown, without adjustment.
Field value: 20 V
